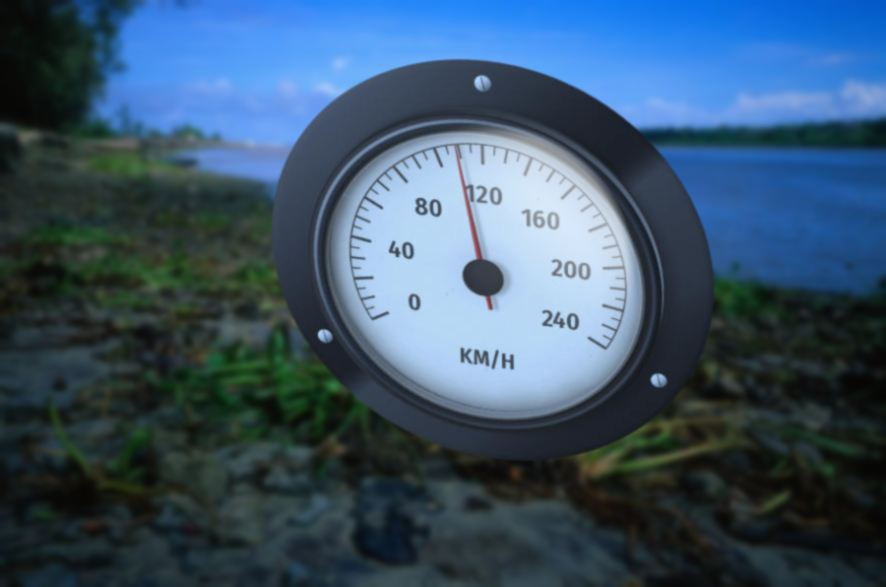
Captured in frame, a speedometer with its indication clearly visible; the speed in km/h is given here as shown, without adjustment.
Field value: 110 km/h
